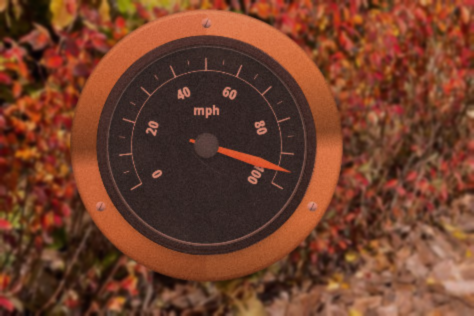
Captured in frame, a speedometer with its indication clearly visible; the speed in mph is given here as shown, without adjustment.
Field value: 95 mph
